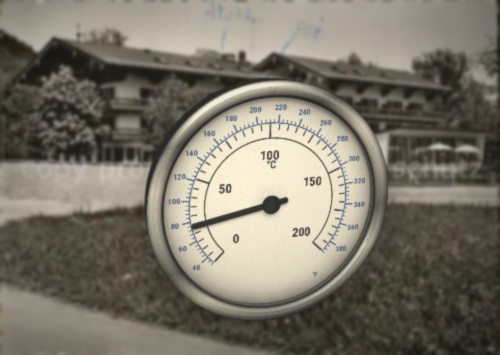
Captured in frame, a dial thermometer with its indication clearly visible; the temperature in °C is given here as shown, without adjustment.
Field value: 25 °C
